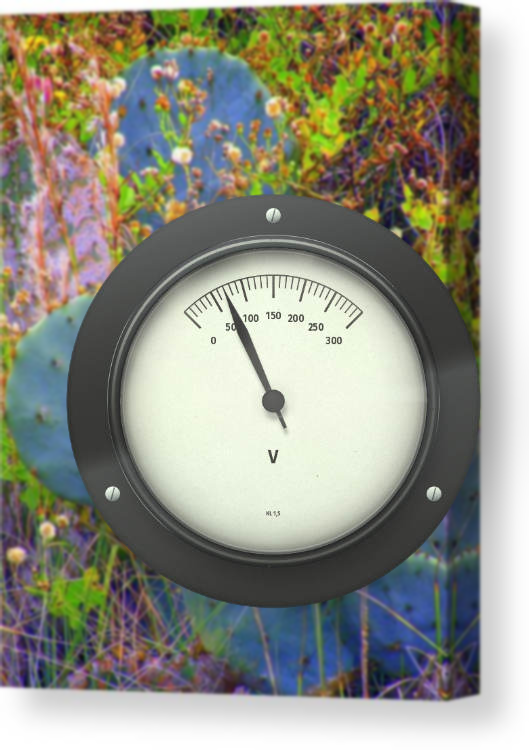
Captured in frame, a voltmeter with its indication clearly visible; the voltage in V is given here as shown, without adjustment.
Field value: 70 V
